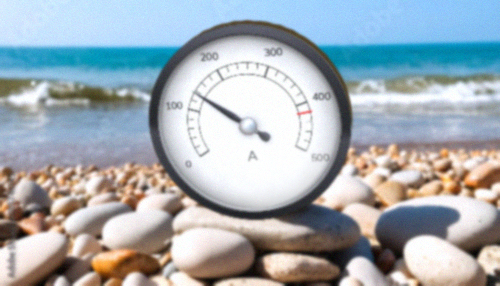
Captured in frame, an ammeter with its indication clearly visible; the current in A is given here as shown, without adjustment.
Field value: 140 A
